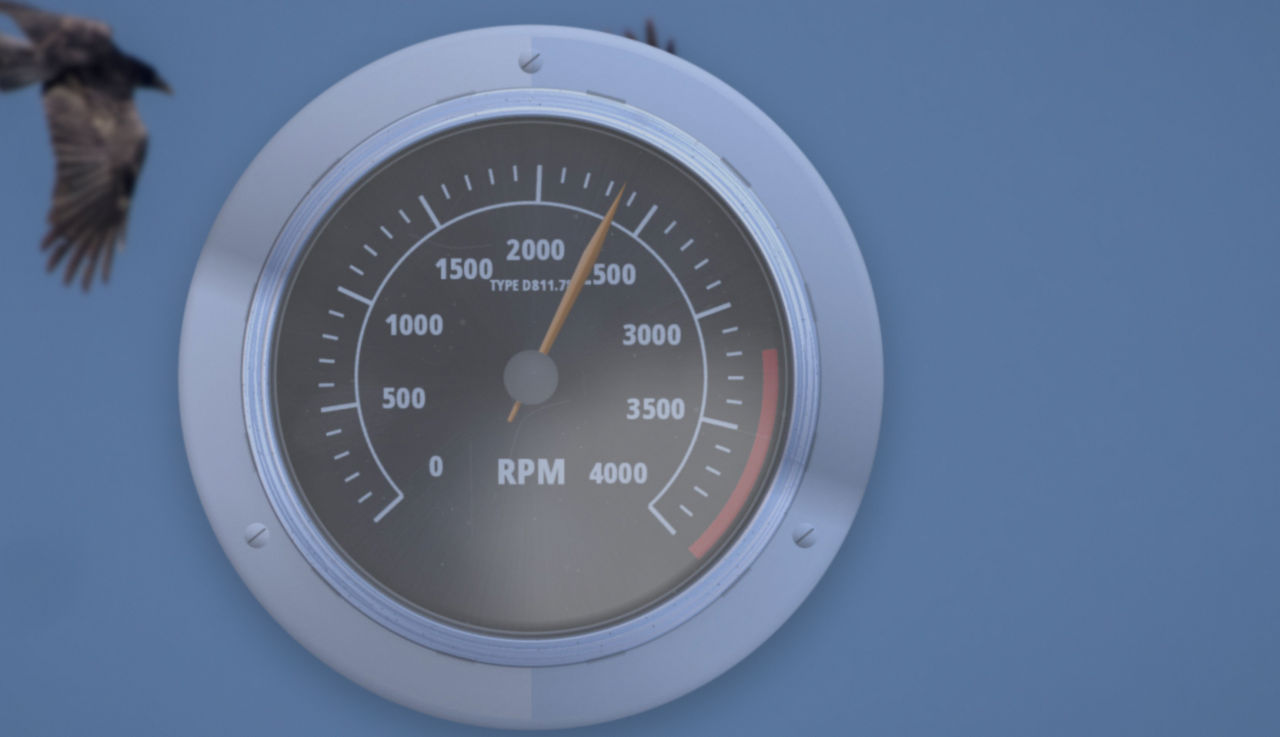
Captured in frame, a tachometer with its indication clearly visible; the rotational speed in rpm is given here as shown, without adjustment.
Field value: 2350 rpm
